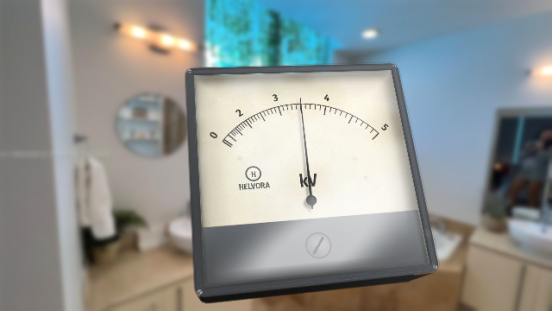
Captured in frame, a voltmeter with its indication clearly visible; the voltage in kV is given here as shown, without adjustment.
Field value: 3.5 kV
